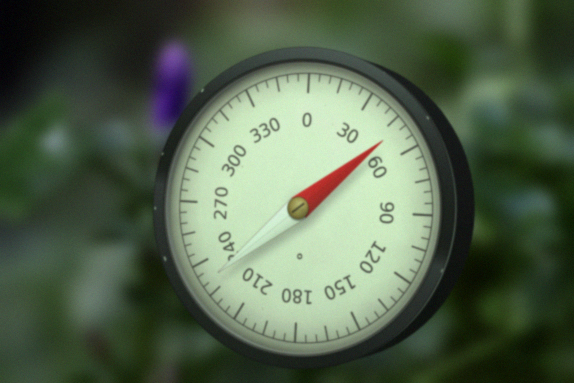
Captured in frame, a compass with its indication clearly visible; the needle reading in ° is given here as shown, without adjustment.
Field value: 50 °
